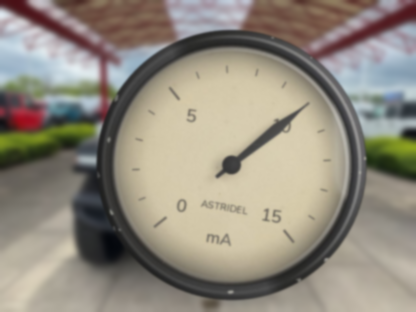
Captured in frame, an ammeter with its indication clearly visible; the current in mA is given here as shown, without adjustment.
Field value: 10 mA
